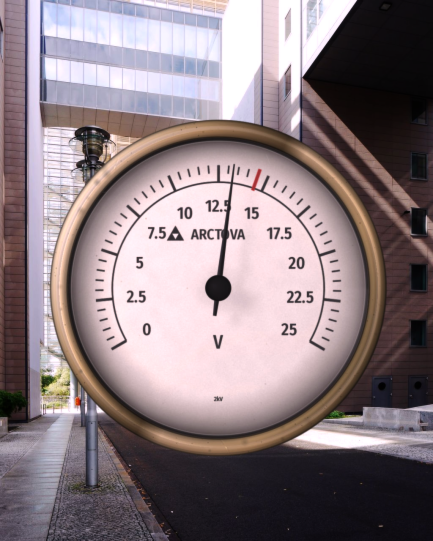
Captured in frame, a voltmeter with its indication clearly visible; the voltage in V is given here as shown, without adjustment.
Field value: 13.25 V
